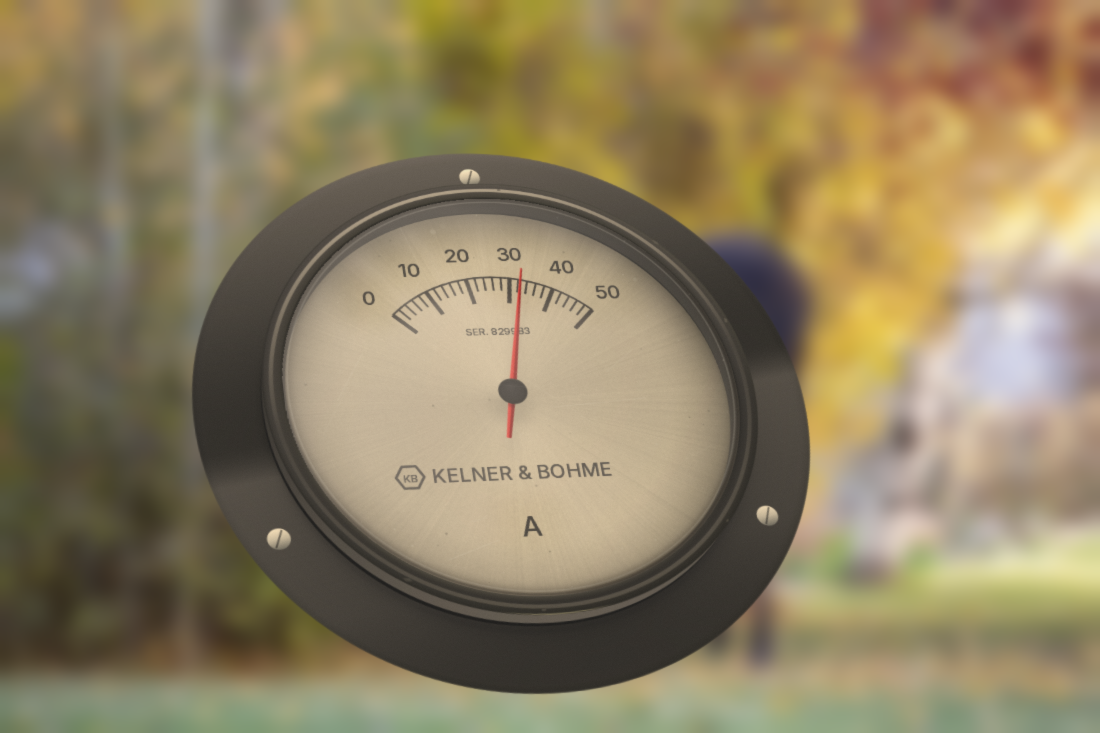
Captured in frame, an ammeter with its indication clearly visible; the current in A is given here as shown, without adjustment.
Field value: 32 A
